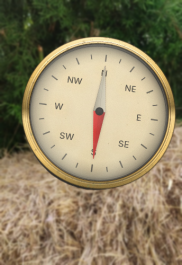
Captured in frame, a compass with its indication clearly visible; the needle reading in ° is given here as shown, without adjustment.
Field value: 180 °
